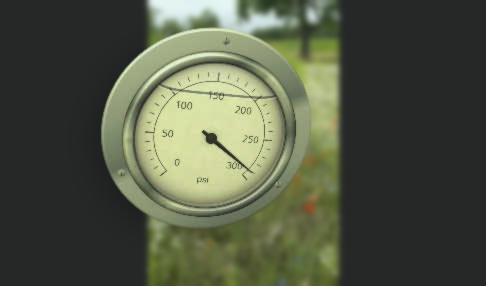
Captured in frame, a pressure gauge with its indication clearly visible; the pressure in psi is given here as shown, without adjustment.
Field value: 290 psi
